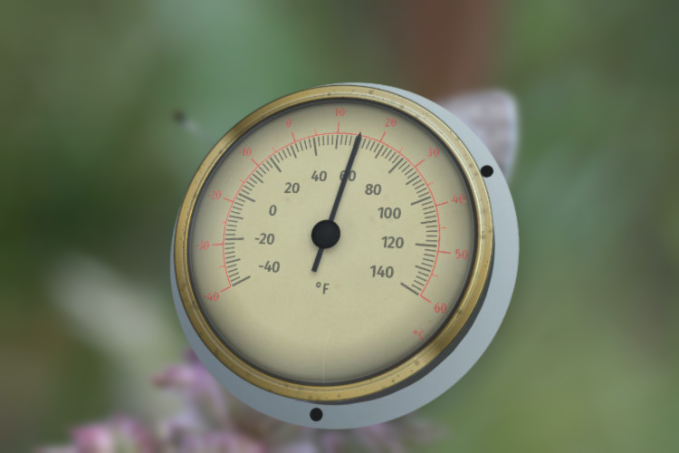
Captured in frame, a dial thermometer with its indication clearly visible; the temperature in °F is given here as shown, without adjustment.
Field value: 60 °F
